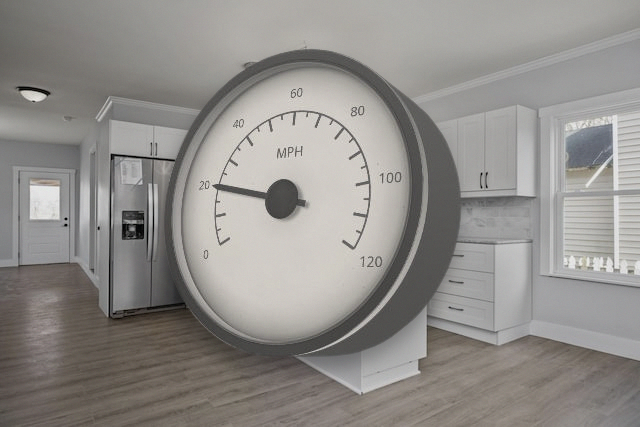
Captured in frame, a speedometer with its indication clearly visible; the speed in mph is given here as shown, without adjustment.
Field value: 20 mph
